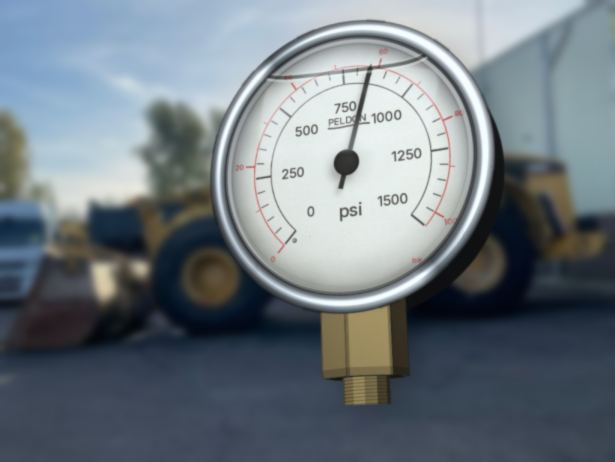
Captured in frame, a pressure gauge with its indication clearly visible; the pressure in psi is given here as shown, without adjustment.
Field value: 850 psi
